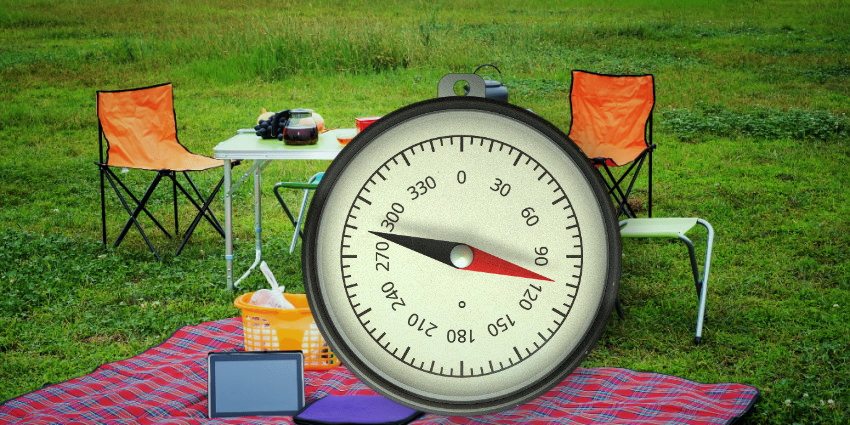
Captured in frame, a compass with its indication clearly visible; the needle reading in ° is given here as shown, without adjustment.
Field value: 105 °
